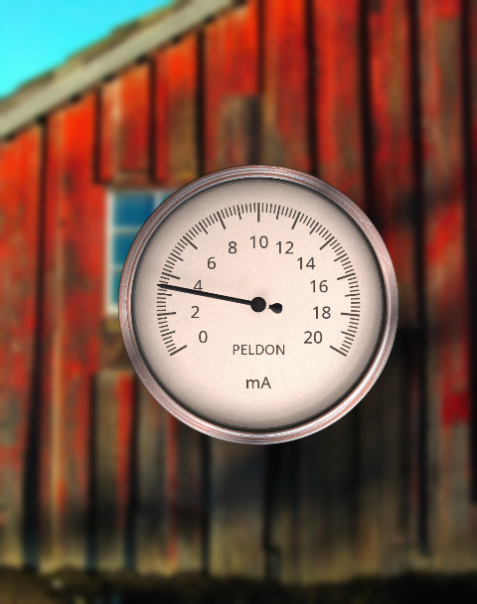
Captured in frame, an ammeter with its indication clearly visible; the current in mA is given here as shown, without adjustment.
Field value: 3.4 mA
